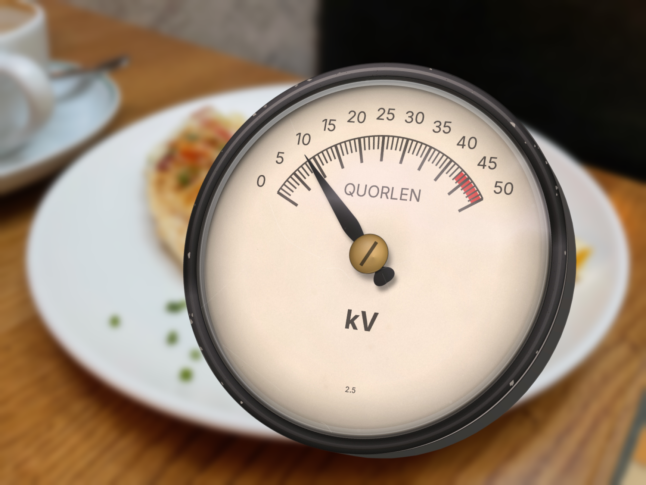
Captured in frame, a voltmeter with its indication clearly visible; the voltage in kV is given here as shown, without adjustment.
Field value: 9 kV
